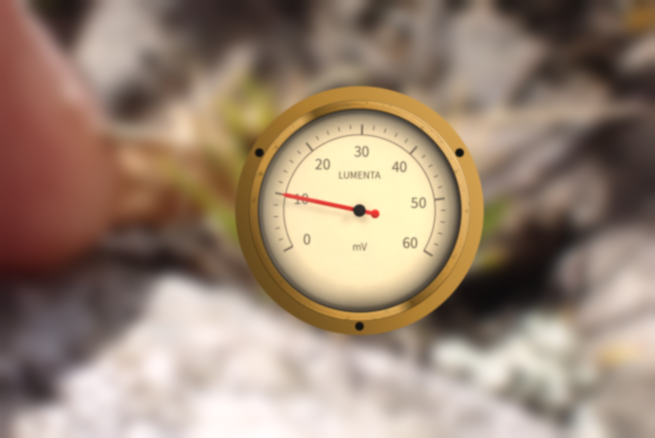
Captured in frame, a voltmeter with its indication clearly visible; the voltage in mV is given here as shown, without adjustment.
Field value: 10 mV
